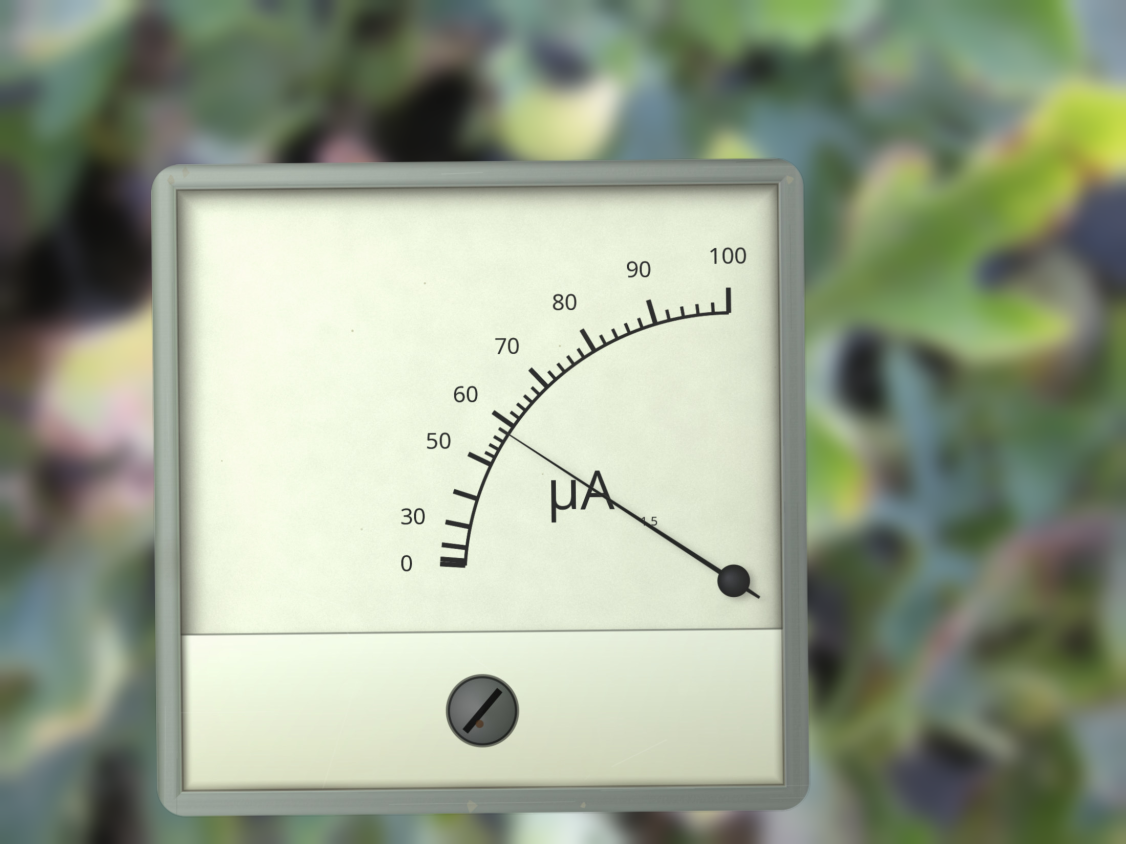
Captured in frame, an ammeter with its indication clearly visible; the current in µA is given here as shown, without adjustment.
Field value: 58 µA
